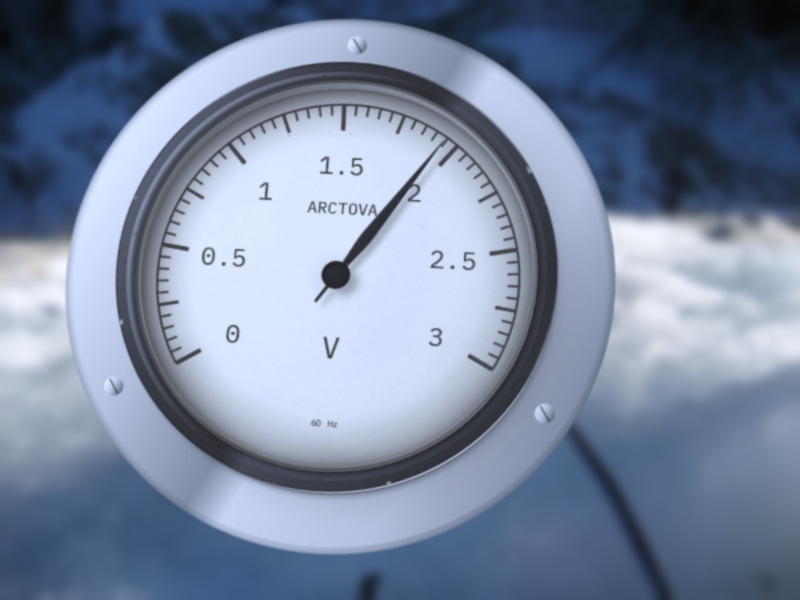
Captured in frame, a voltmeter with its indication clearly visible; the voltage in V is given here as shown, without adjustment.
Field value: 1.95 V
